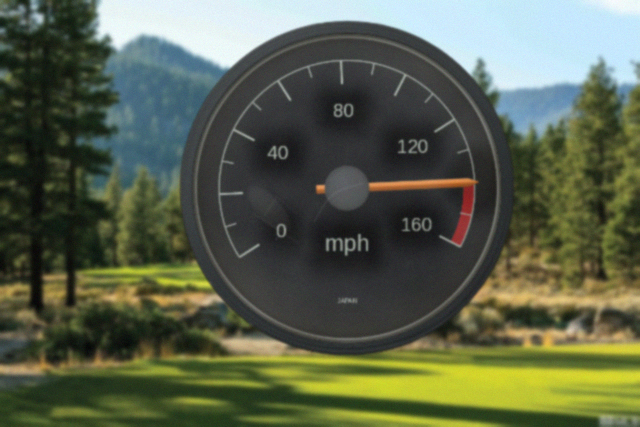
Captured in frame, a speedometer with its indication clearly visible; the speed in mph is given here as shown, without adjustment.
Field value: 140 mph
